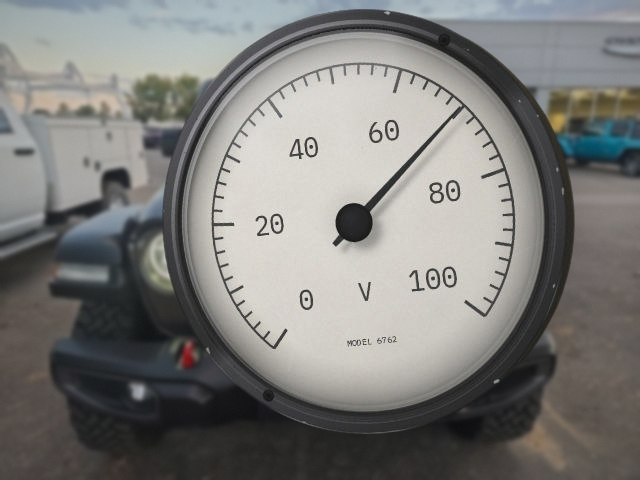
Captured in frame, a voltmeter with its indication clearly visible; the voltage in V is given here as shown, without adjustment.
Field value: 70 V
